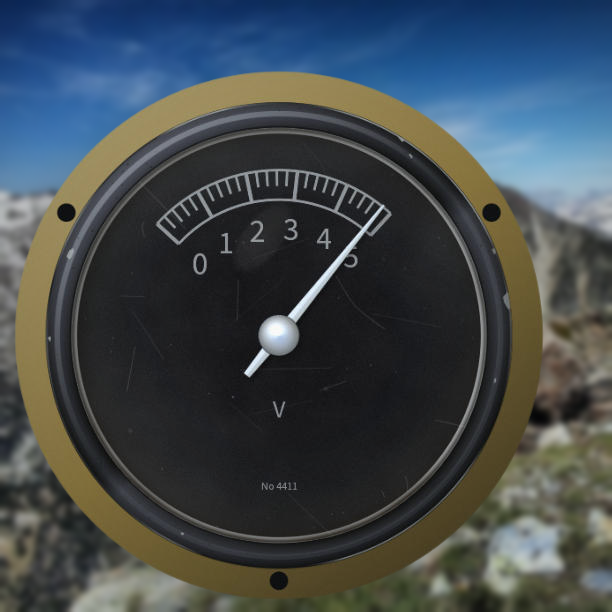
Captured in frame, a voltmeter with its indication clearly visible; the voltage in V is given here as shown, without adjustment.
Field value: 4.8 V
